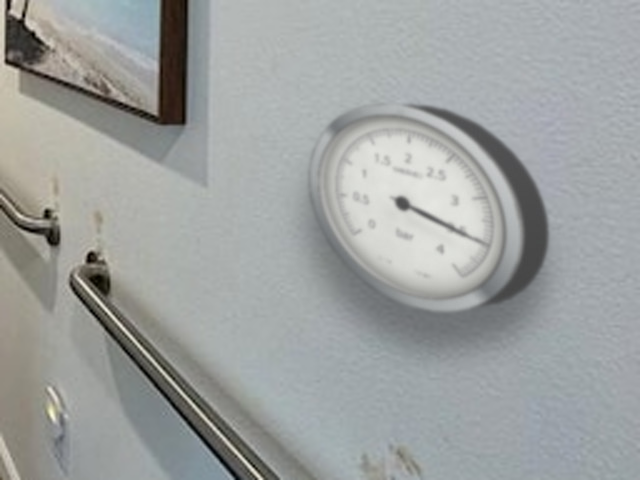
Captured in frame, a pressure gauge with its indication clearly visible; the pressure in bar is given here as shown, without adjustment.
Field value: 3.5 bar
